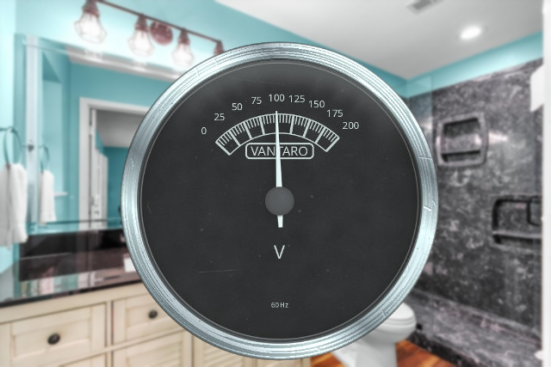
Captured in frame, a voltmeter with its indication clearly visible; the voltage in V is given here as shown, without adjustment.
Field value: 100 V
